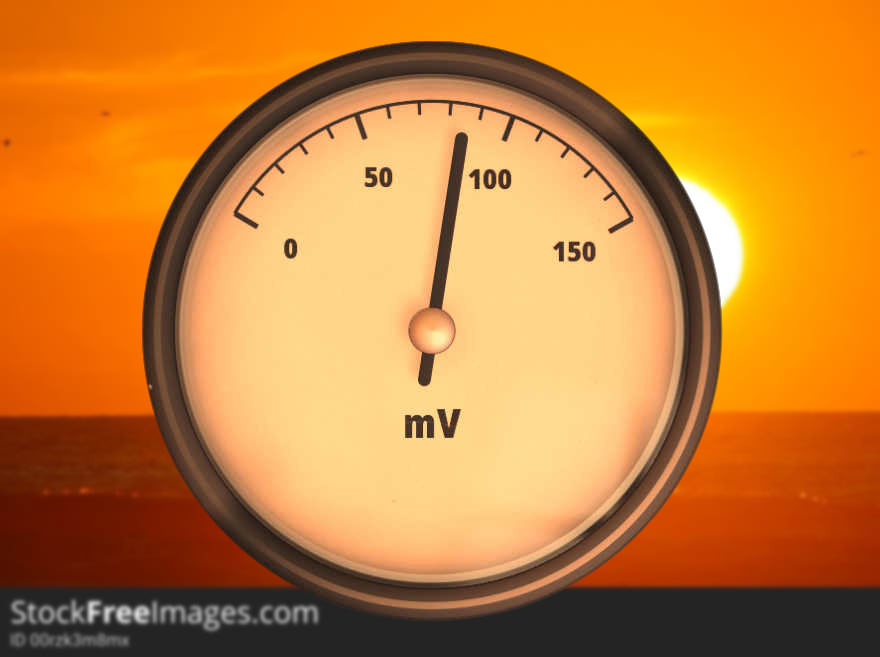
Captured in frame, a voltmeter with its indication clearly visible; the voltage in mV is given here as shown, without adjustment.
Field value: 85 mV
